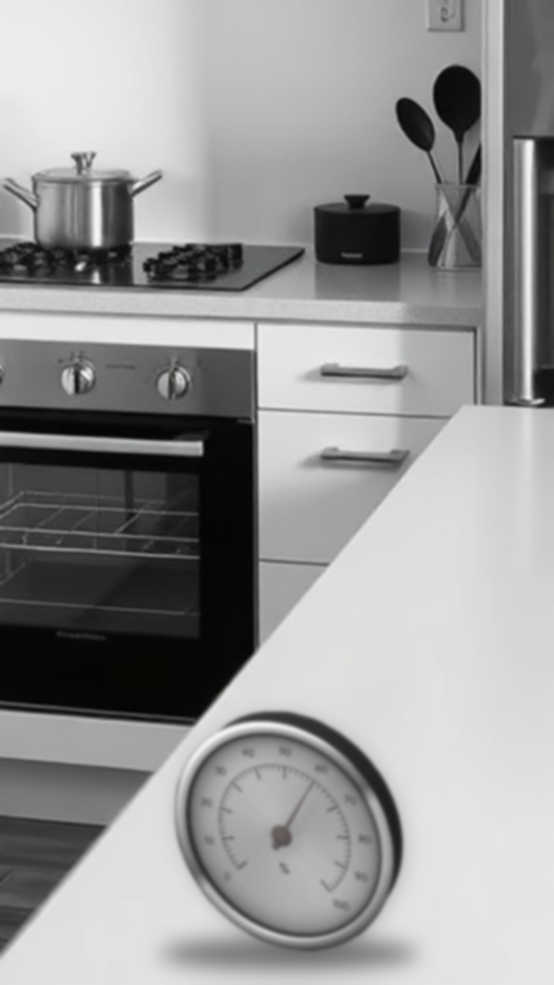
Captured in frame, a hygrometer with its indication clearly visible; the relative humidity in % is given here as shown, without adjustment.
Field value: 60 %
